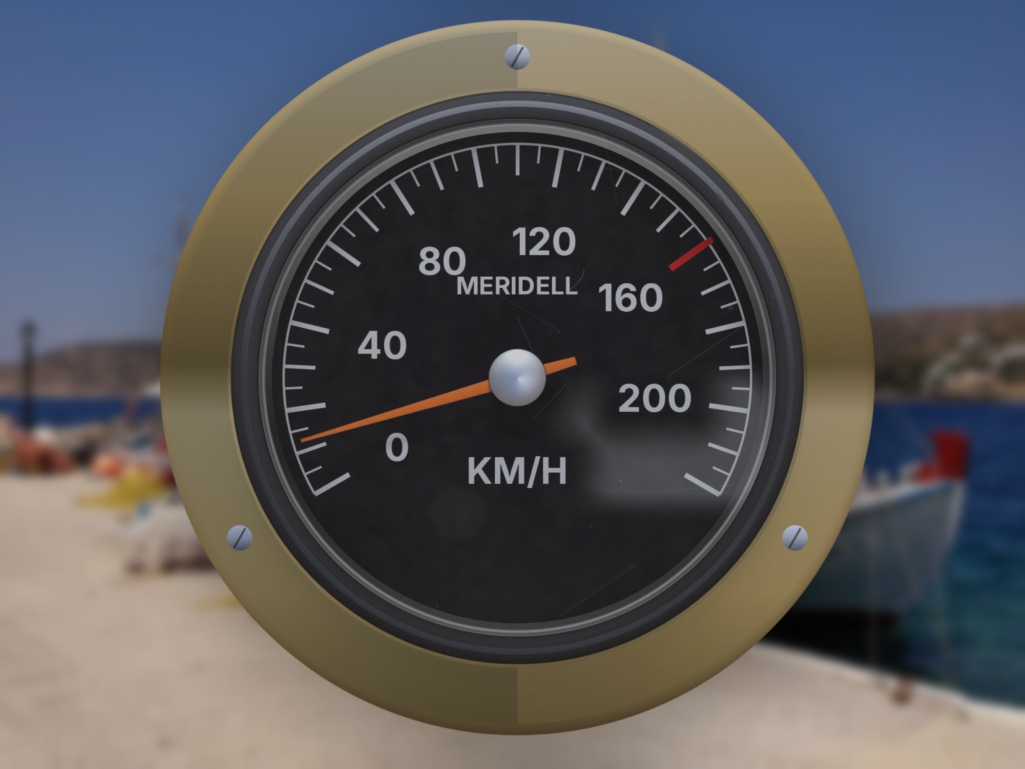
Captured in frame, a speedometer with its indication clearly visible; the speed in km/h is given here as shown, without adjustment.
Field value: 12.5 km/h
